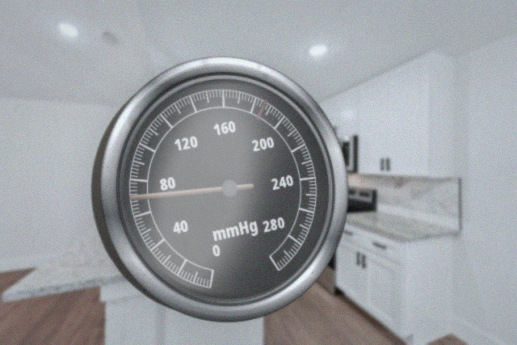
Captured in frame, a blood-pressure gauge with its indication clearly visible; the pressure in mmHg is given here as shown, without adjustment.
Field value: 70 mmHg
